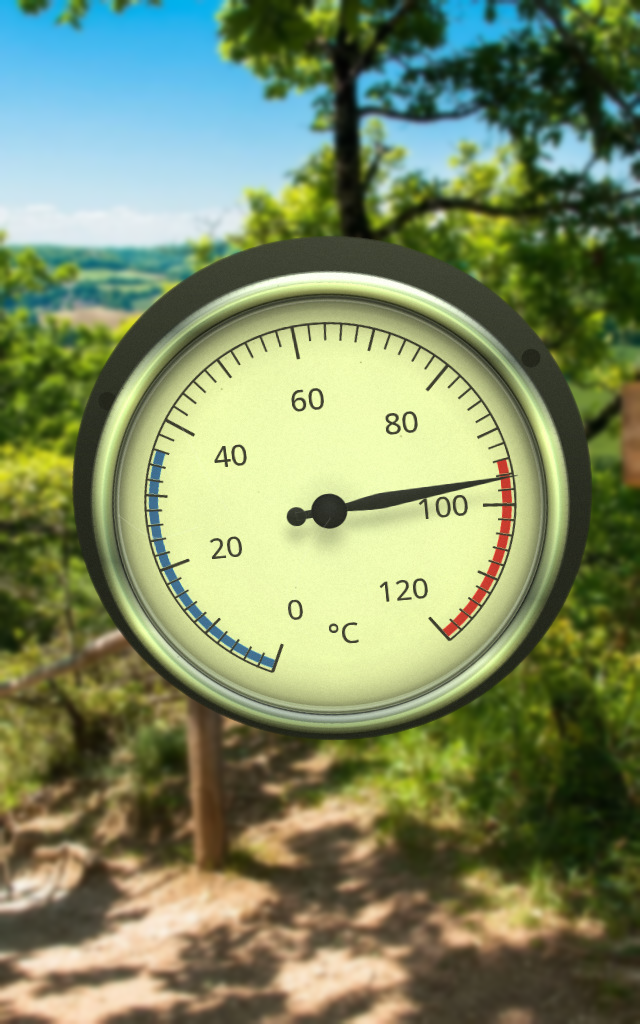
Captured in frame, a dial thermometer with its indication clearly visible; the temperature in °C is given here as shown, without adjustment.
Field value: 96 °C
